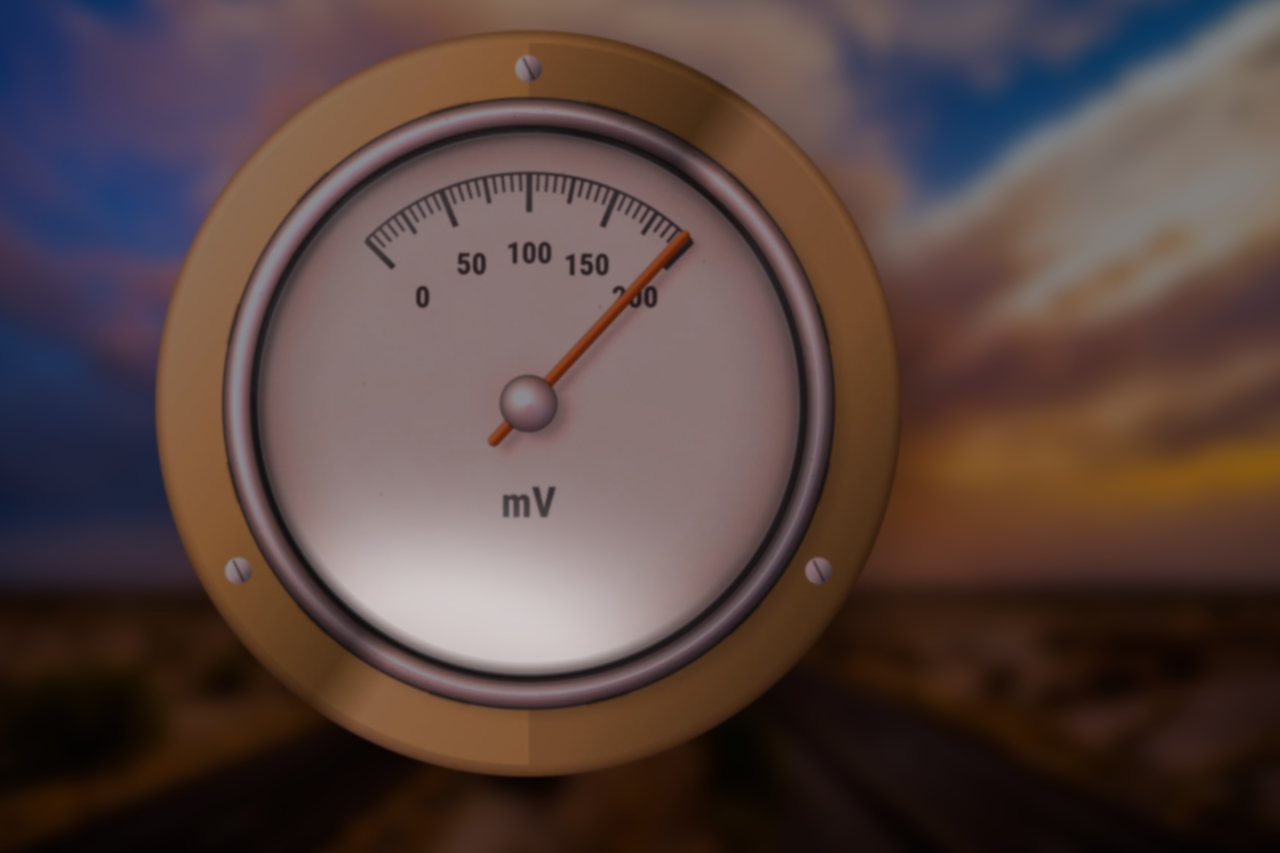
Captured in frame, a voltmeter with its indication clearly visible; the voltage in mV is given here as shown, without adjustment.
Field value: 195 mV
